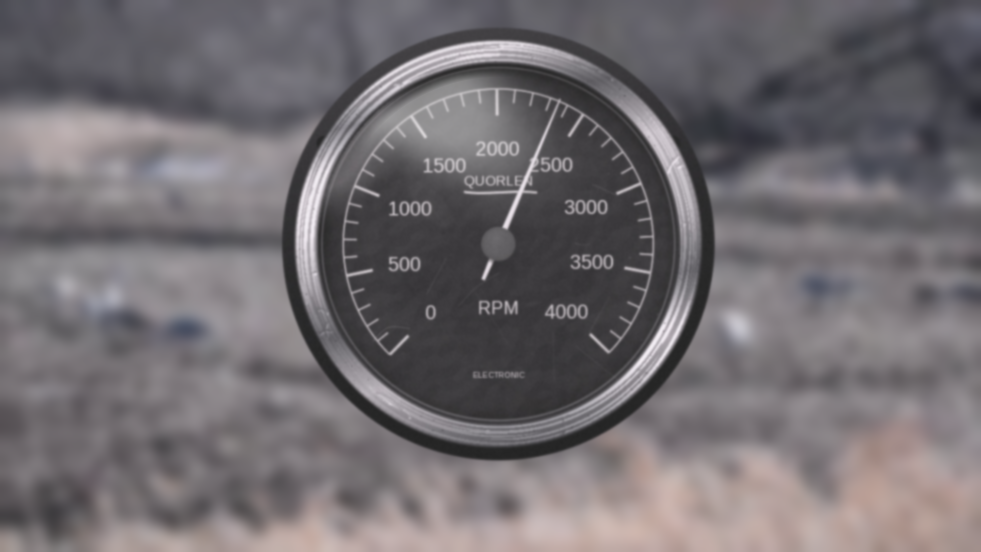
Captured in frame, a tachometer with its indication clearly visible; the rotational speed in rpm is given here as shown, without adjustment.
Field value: 2350 rpm
